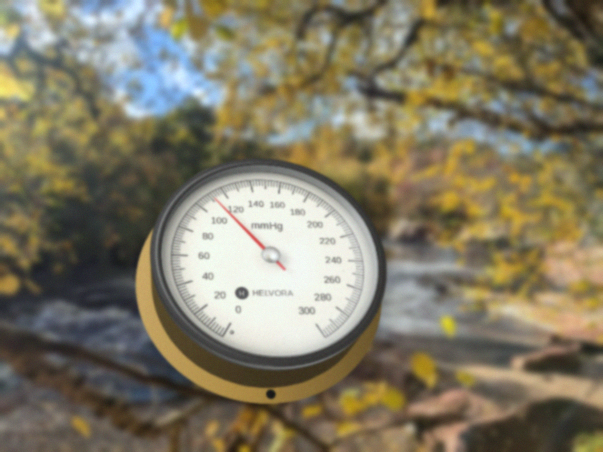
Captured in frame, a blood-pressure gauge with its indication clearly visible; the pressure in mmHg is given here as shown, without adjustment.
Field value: 110 mmHg
